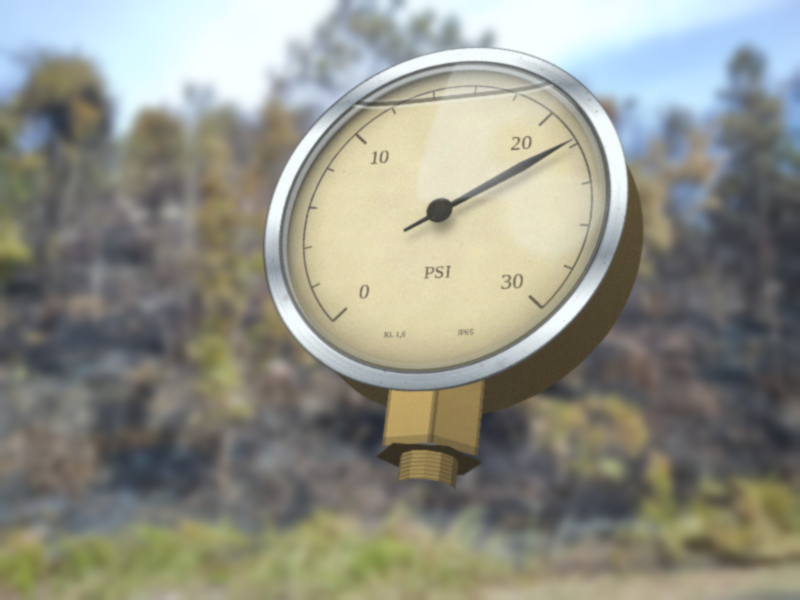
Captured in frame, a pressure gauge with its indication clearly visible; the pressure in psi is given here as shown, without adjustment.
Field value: 22 psi
